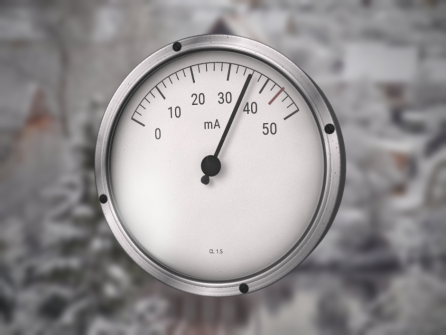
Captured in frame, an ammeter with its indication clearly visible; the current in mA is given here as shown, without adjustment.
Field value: 36 mA
